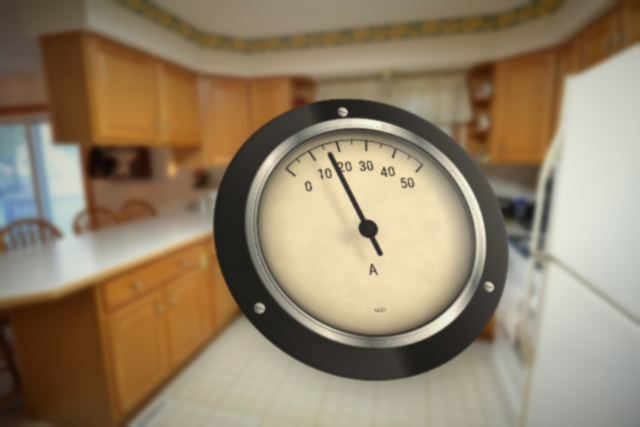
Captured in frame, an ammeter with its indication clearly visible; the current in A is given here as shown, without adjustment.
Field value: 15 A
